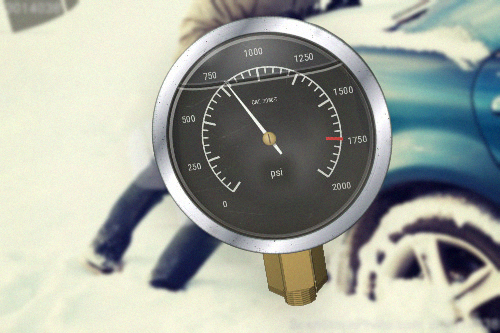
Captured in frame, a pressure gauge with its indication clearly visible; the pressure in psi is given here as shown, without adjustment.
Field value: 800 psi
